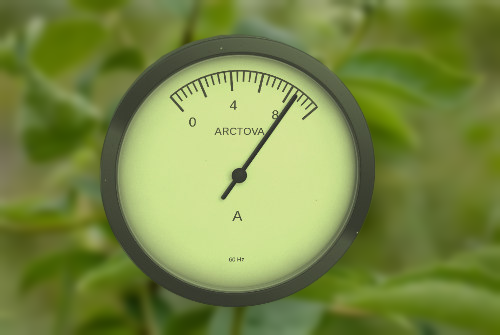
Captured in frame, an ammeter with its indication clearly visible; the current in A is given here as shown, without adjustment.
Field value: 8.4 A
